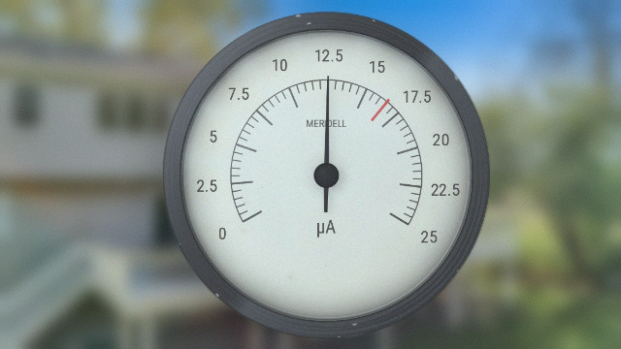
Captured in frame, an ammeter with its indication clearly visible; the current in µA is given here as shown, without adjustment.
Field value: 12.5 µA
